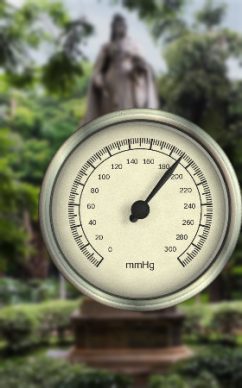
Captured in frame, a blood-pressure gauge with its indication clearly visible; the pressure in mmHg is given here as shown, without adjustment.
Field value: 190 mmHg
